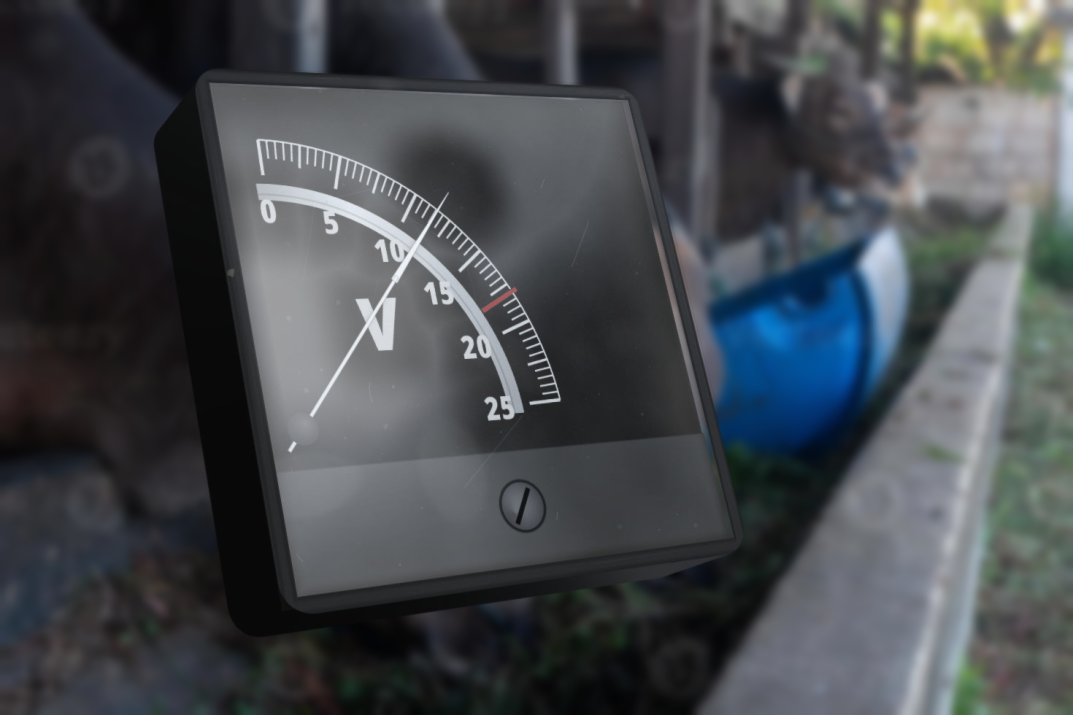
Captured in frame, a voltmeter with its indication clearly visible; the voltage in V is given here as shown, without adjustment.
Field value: 11.5 V
